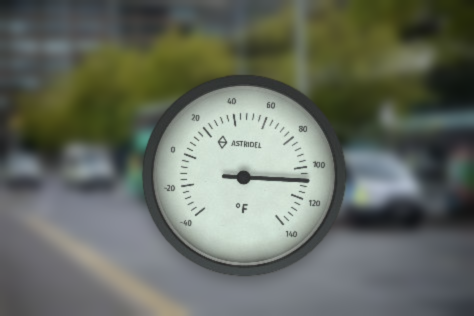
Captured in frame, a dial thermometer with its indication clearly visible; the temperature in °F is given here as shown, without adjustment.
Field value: 108 °F
